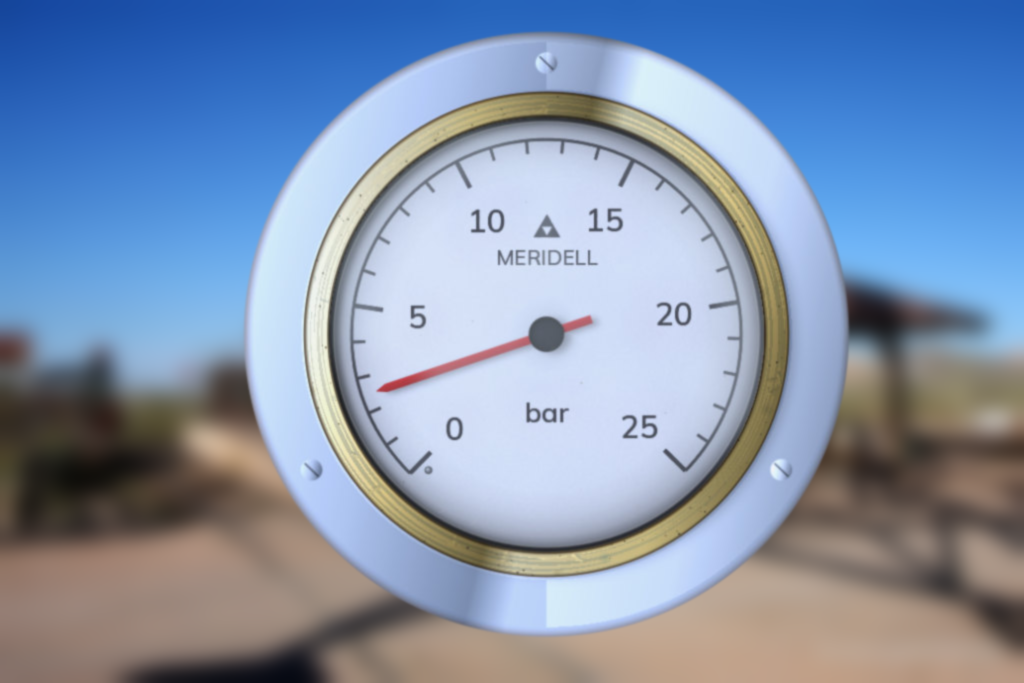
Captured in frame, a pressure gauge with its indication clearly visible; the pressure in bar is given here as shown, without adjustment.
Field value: 2.5 bar
